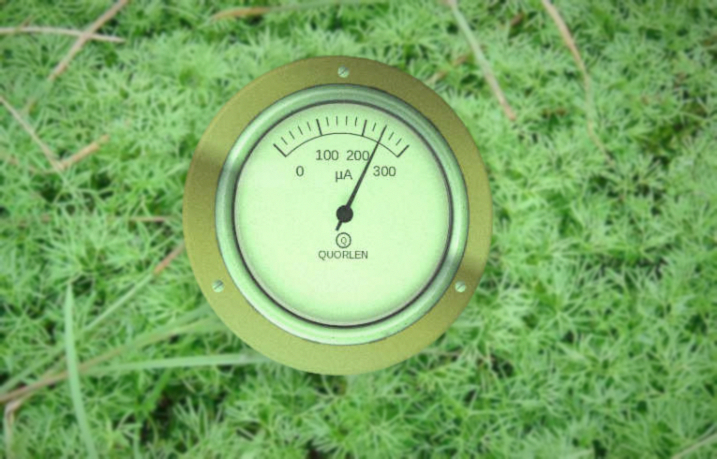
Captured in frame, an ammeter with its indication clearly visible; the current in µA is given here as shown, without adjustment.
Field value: 240 µA
